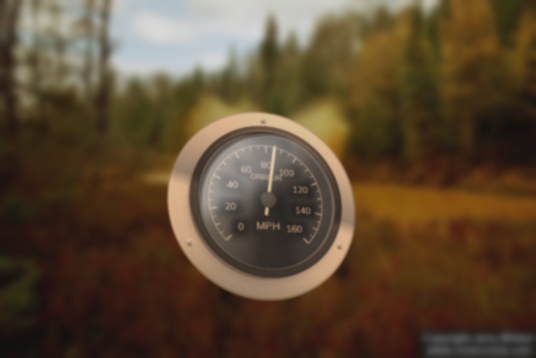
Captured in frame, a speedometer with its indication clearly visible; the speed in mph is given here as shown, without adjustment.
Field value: 85 mph
